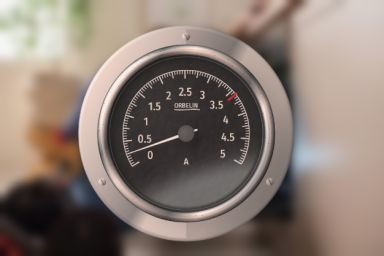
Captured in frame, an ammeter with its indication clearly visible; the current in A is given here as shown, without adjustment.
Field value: 0.25 A
